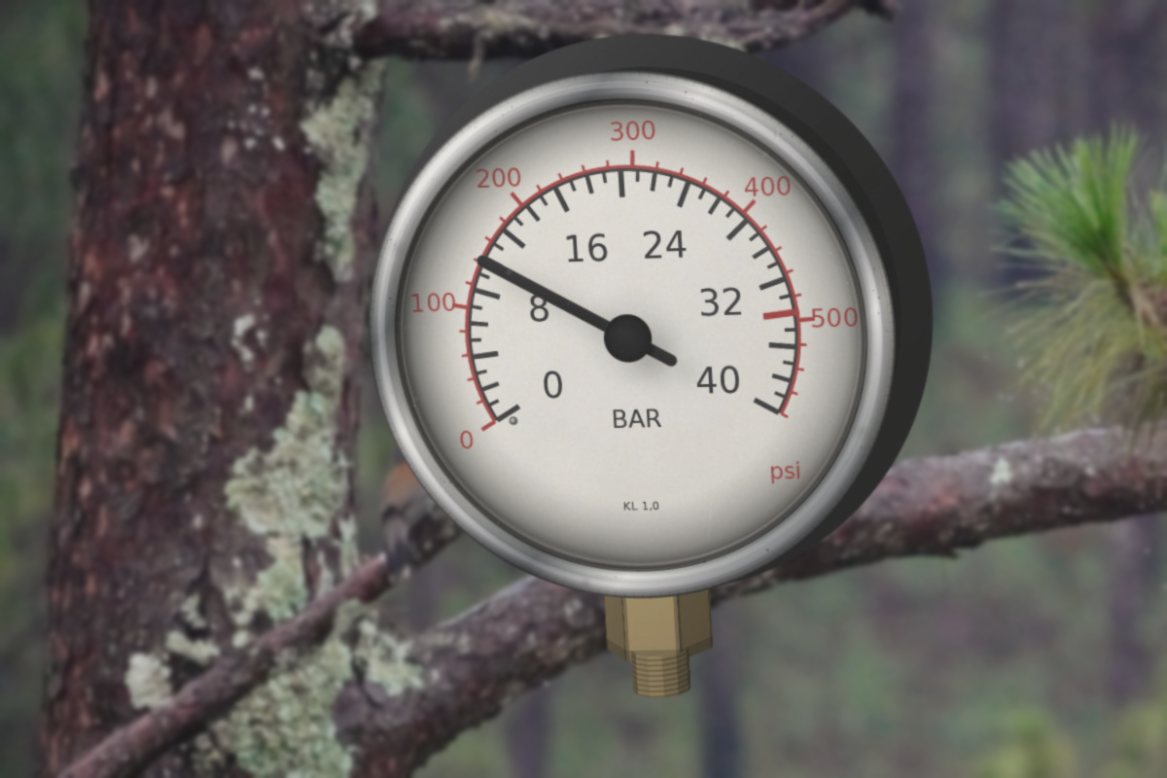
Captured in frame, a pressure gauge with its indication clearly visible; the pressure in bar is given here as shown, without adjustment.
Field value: 10 bar
